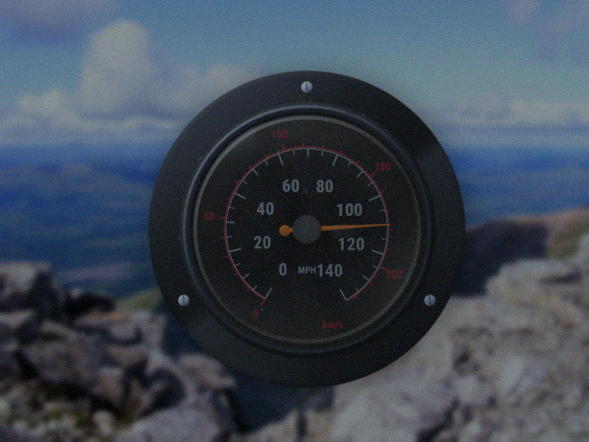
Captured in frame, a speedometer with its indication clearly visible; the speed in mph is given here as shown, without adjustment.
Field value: 110 mph
